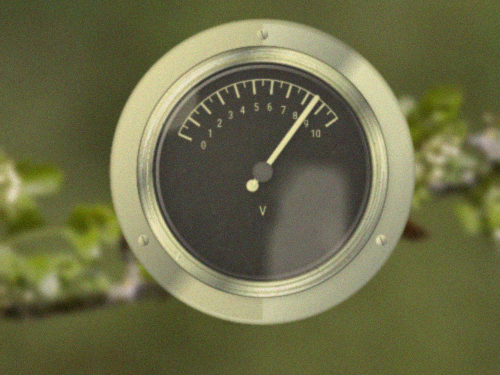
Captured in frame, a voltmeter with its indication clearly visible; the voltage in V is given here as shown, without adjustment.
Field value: 8.5 V
